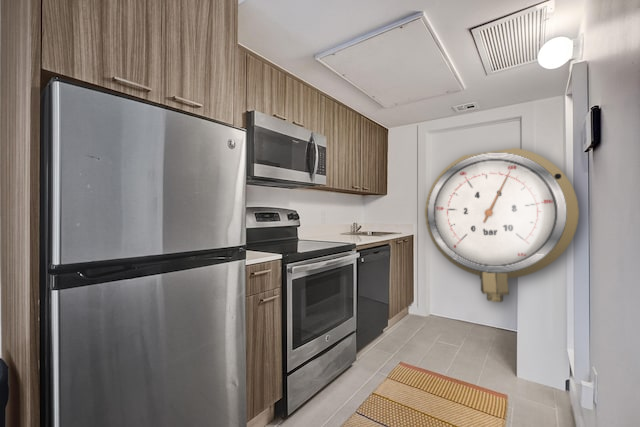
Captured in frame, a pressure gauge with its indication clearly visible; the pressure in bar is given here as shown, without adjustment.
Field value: 6 bar
